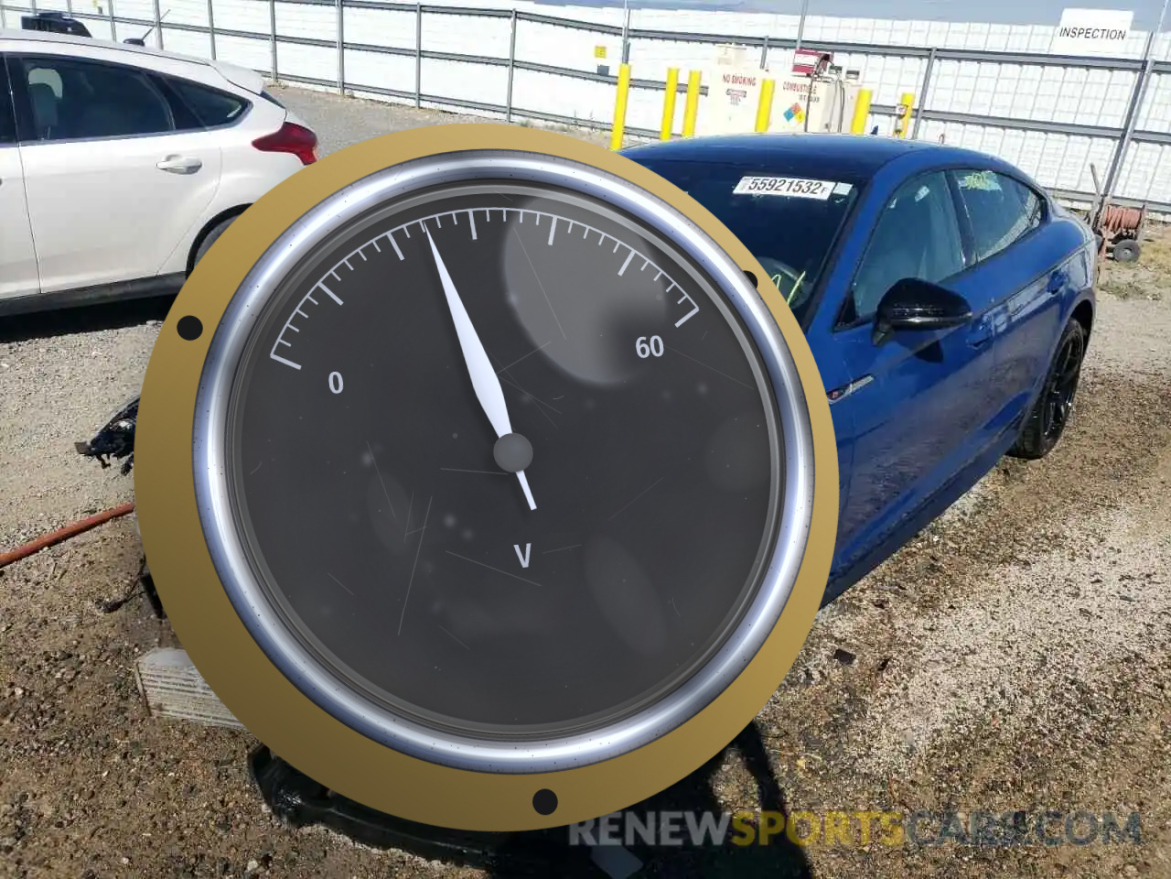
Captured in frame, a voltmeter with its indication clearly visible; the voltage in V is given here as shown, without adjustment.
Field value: 24 V
